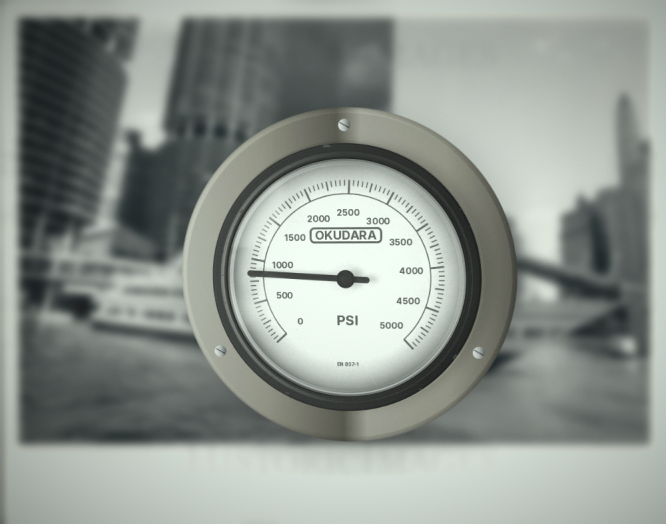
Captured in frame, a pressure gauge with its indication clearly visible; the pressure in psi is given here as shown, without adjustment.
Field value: 850 psi
